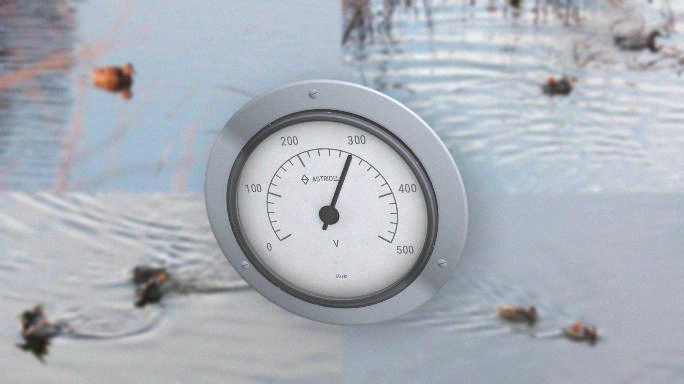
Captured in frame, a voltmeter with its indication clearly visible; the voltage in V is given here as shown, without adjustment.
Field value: 300 V
